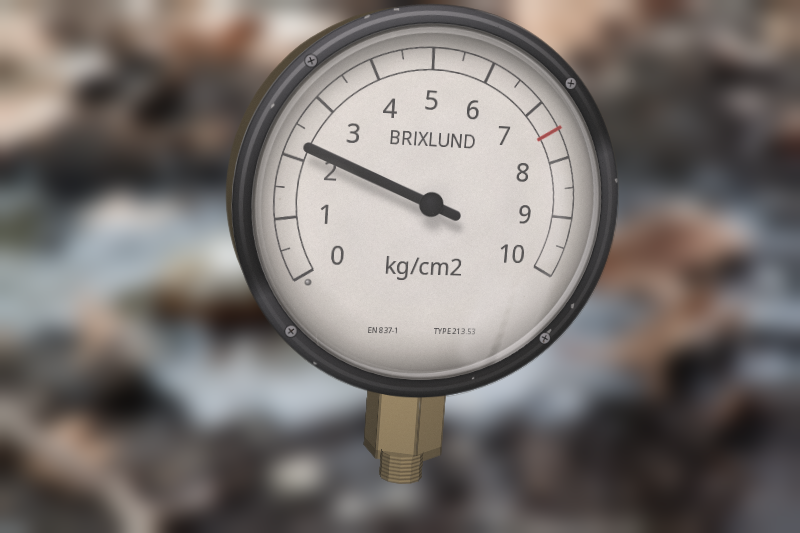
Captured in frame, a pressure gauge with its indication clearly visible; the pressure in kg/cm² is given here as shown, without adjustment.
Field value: 2.25 kg/cm²
